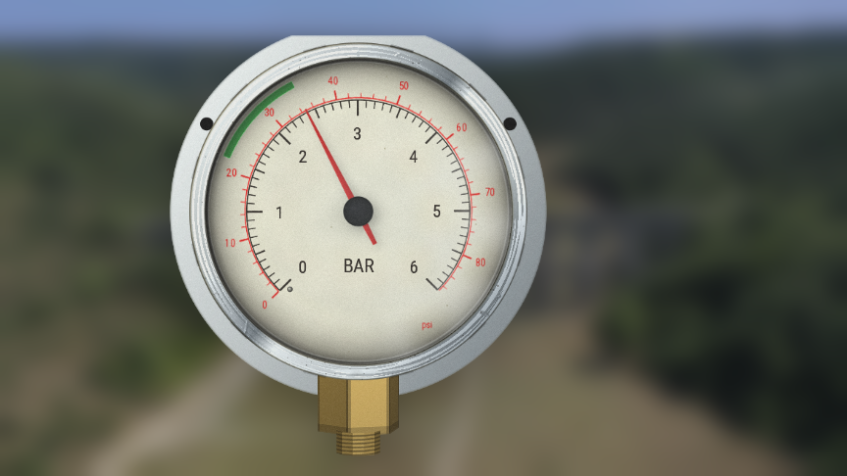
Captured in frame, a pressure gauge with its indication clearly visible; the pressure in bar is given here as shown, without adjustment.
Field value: 2.4 bar
